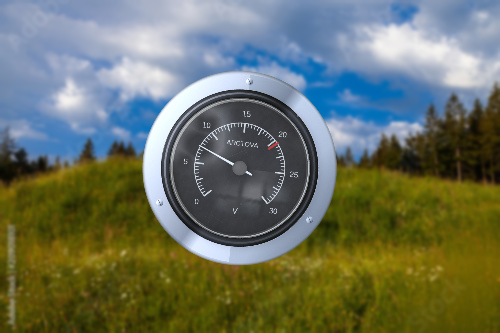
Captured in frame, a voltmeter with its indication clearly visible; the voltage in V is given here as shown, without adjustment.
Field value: 7.5 V
